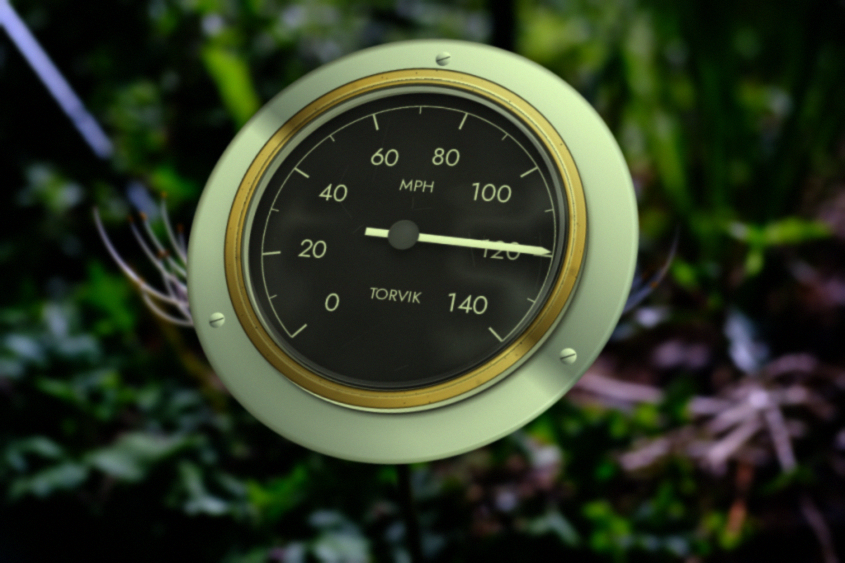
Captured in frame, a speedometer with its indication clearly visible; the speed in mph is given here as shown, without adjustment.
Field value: 120 mph
